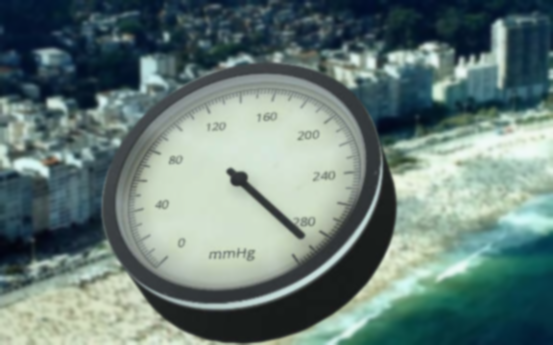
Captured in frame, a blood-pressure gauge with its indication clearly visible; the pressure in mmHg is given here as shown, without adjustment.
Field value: 290 mmHg
